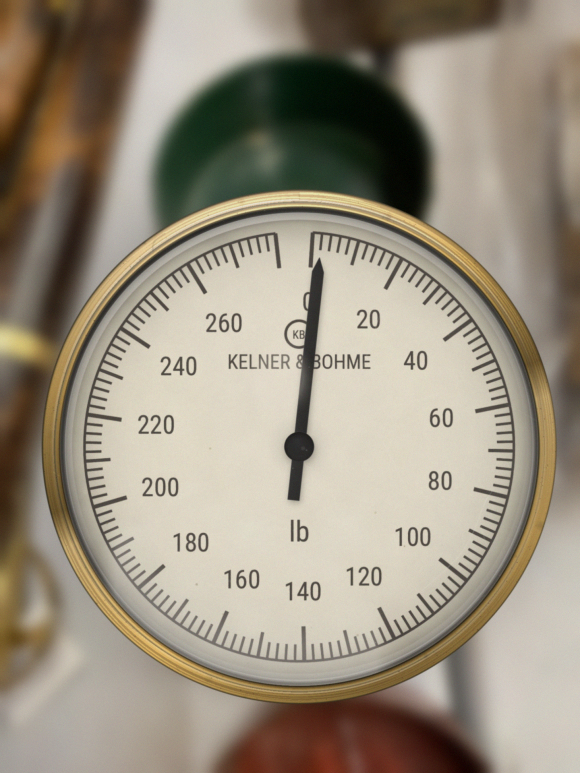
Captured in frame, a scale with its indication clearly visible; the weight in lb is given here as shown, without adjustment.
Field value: 2 lb
